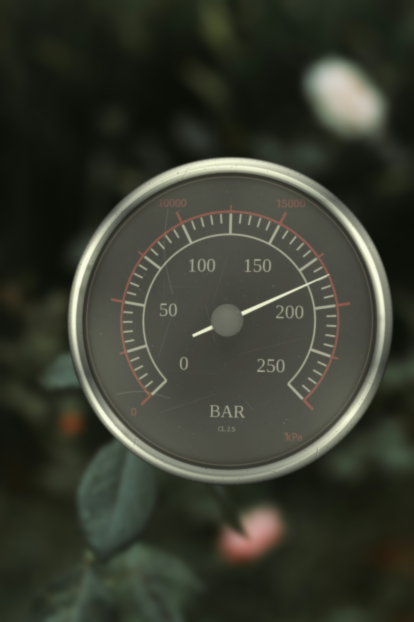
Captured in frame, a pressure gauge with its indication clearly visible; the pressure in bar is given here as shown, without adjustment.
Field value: 185 bar
